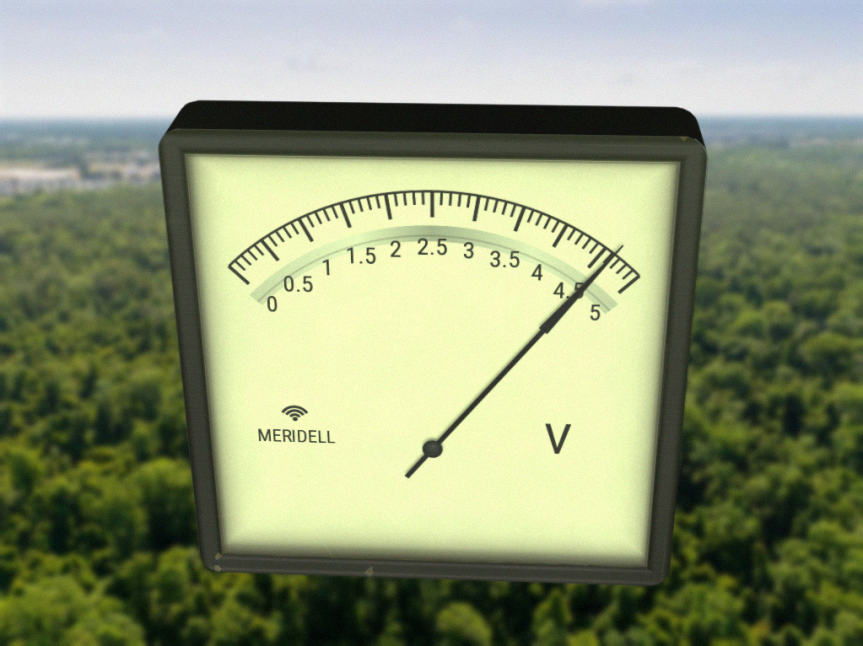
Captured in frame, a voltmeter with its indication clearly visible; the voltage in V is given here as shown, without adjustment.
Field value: 4.6 V
